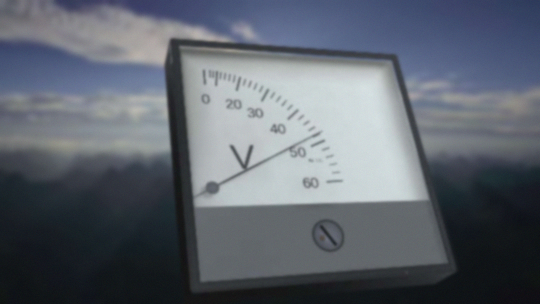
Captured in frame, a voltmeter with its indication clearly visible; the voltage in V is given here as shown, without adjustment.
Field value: 48 V
